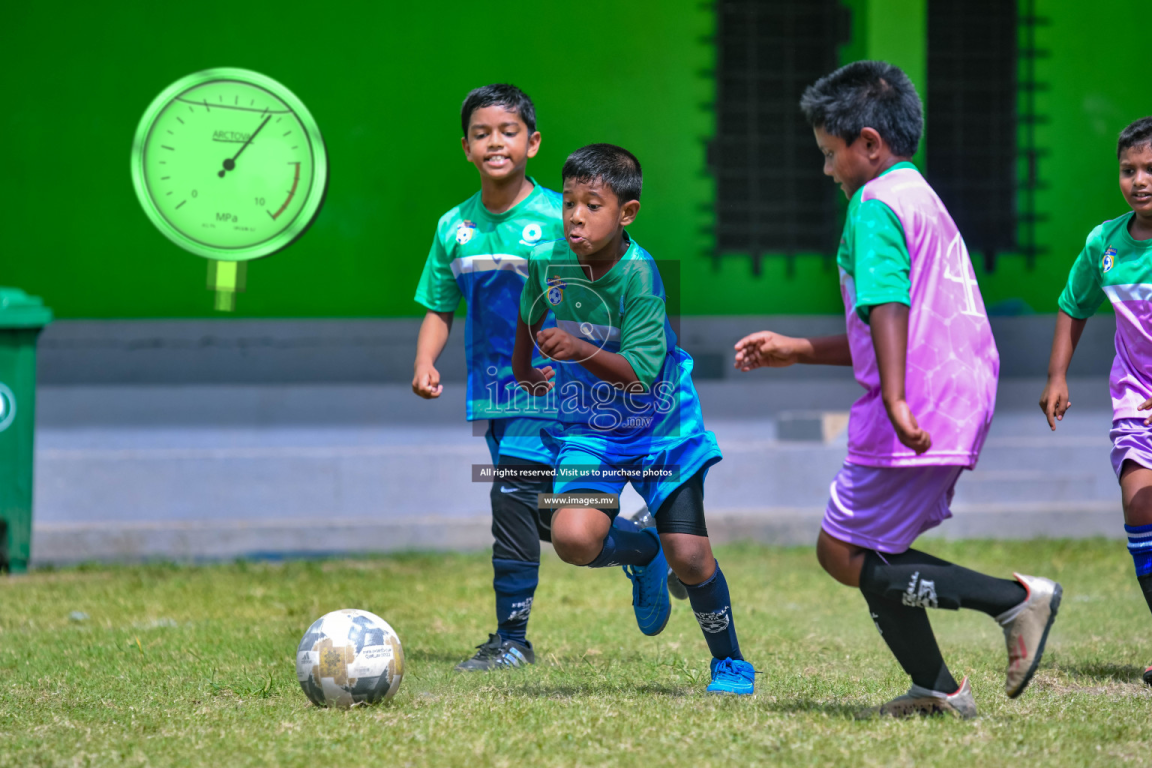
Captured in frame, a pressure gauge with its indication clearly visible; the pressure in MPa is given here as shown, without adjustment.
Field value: 6.25 MPa
